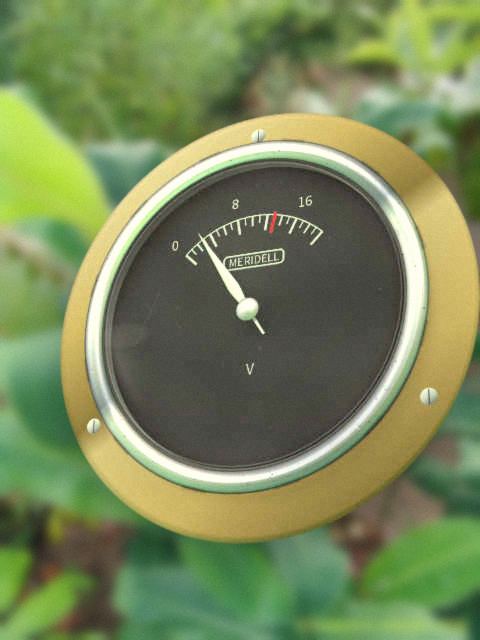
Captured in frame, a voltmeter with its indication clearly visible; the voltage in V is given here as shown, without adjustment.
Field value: 3 V
